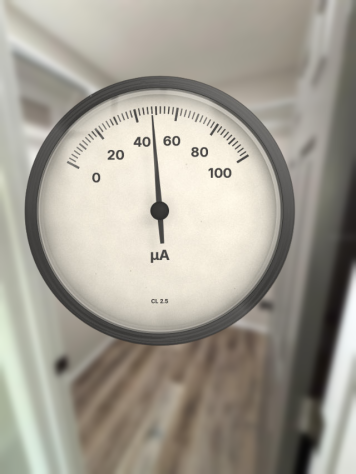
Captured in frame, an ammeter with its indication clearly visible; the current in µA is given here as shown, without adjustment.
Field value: 48 µA
